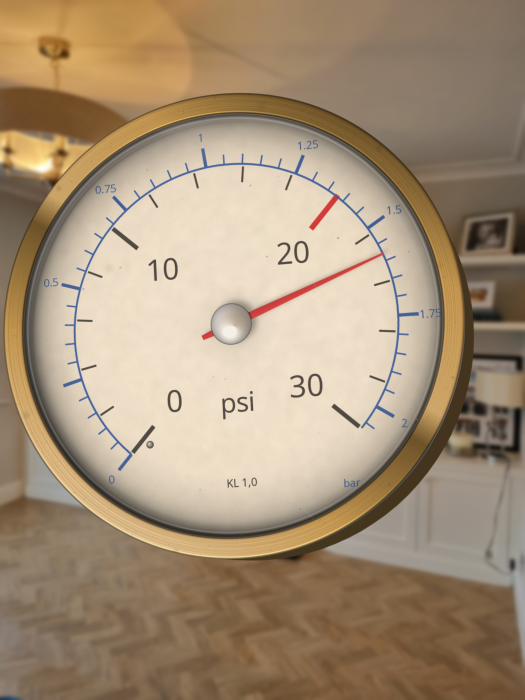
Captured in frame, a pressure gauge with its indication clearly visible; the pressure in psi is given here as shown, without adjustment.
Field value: 23 psi
